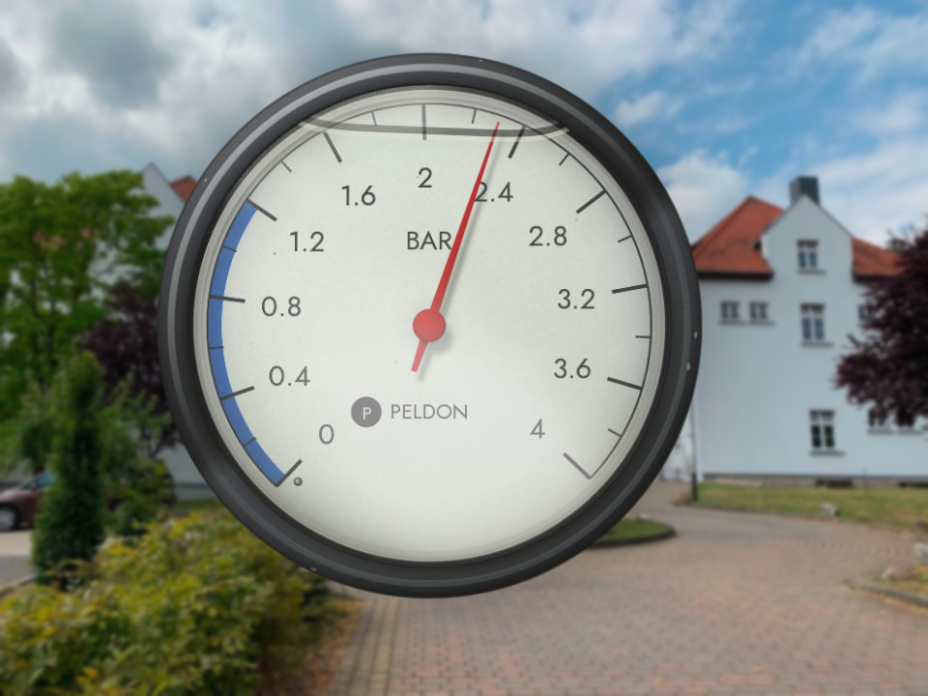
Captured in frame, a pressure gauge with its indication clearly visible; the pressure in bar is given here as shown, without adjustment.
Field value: 2.3 bar
